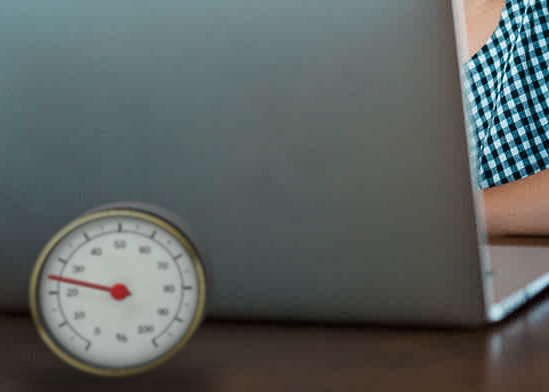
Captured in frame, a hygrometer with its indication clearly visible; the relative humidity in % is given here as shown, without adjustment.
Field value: 25 %
